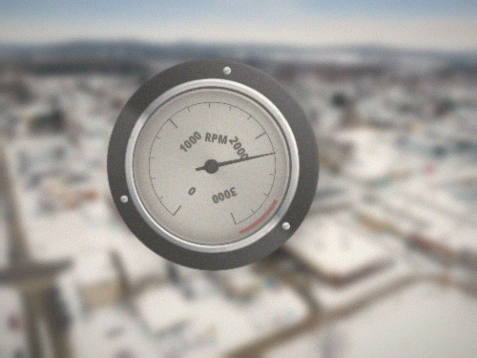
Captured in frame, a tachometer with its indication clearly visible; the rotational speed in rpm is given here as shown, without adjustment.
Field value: 2200 rpm
